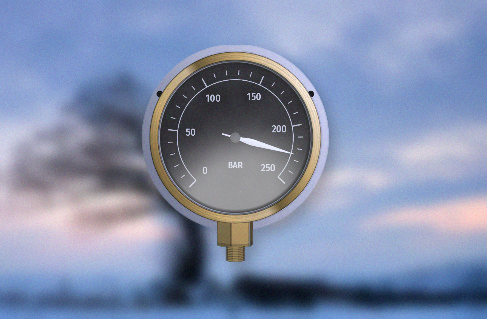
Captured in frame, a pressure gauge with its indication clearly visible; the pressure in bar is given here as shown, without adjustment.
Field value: 225 bar
